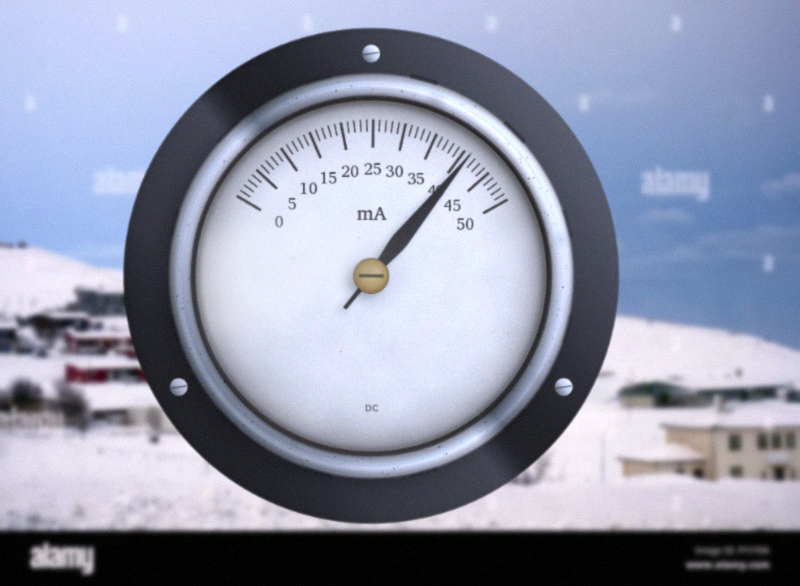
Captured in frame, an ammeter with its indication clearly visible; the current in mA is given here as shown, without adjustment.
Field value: 41 mA
